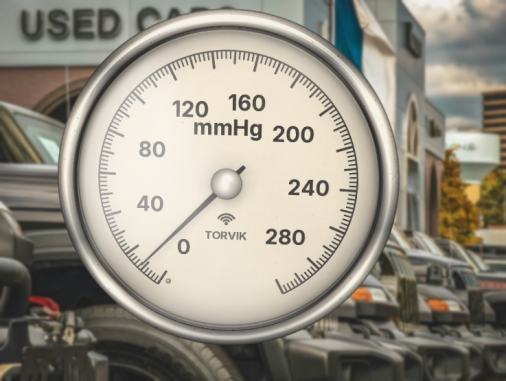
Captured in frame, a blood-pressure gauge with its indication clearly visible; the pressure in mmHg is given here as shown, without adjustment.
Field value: 12 mmHg
